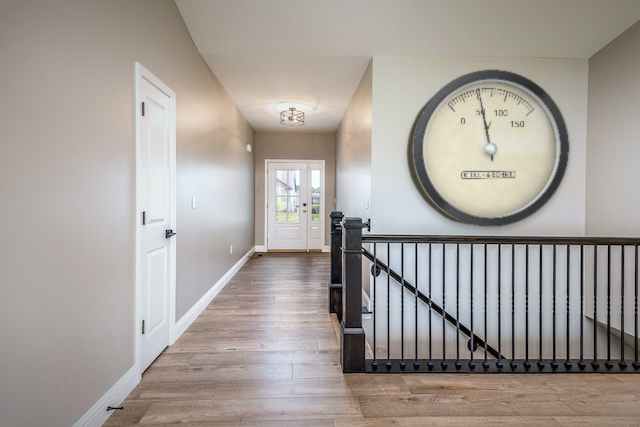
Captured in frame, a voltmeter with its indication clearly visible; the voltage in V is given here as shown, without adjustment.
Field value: 50 V
